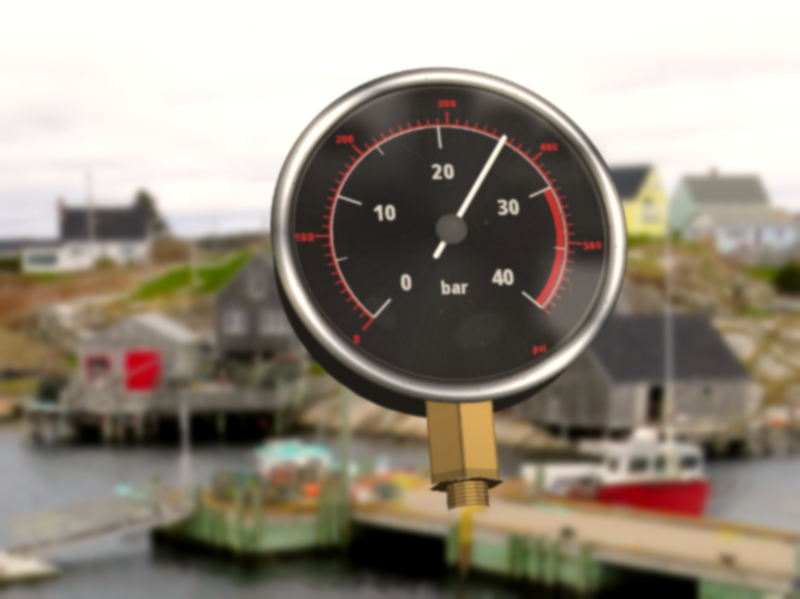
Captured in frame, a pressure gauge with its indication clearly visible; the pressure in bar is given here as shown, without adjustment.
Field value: 25 bar
